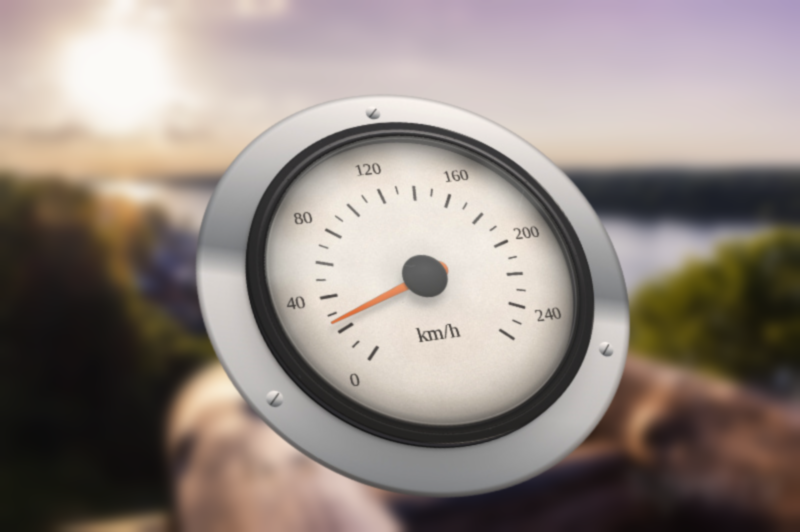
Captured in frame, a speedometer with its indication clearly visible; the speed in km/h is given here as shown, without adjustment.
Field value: 25 km/h
